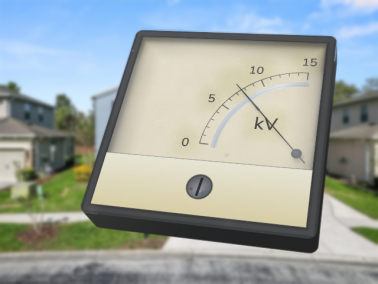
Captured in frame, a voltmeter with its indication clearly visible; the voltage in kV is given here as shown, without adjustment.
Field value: 7.5 kV
